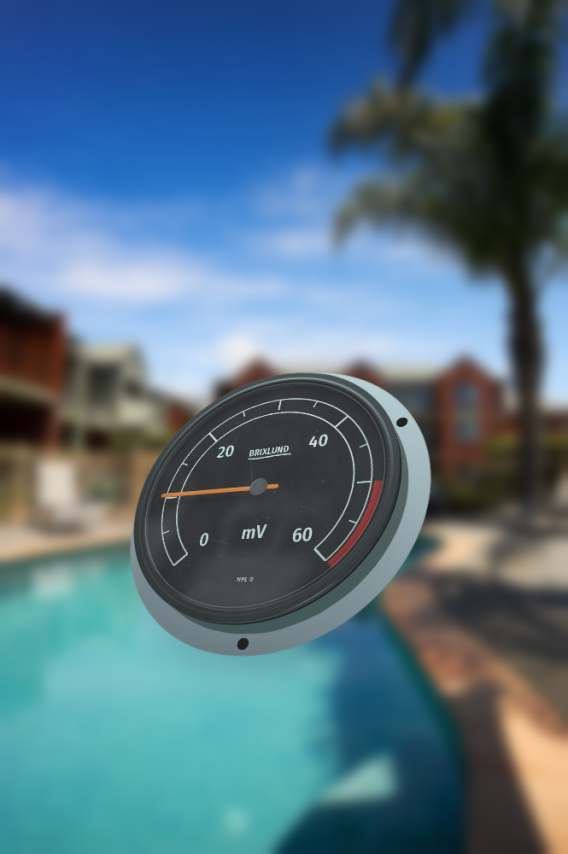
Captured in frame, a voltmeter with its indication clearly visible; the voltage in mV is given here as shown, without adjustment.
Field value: 10 mV
